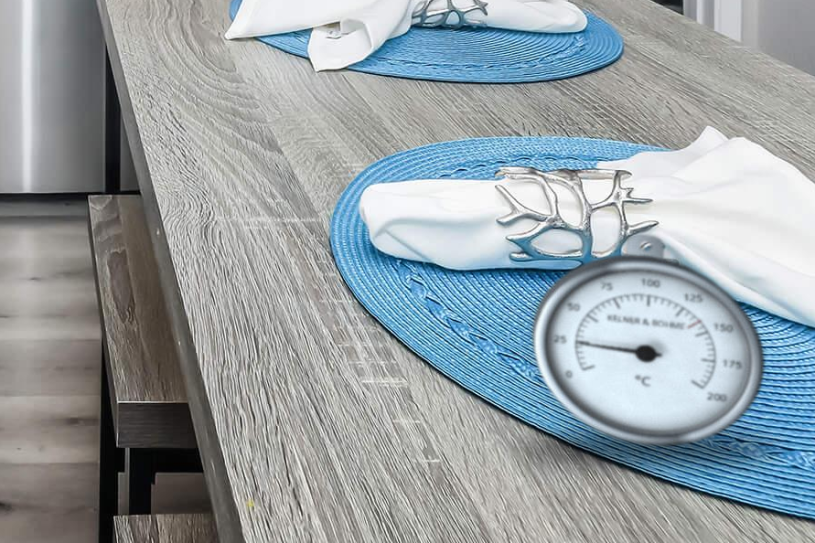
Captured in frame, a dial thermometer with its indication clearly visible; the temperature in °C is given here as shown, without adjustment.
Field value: 25 °C
